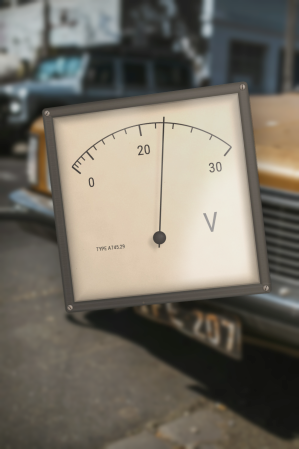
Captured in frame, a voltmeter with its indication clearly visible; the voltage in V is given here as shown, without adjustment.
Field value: 23 V
